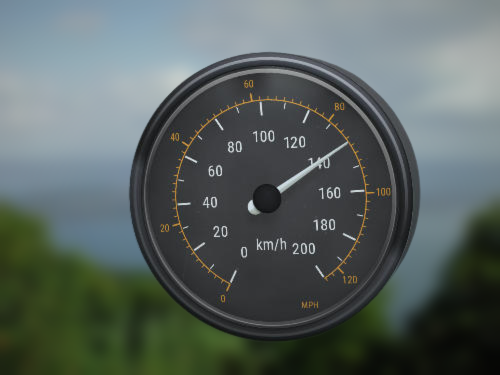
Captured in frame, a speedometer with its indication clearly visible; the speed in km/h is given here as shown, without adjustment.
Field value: 140 km/h
